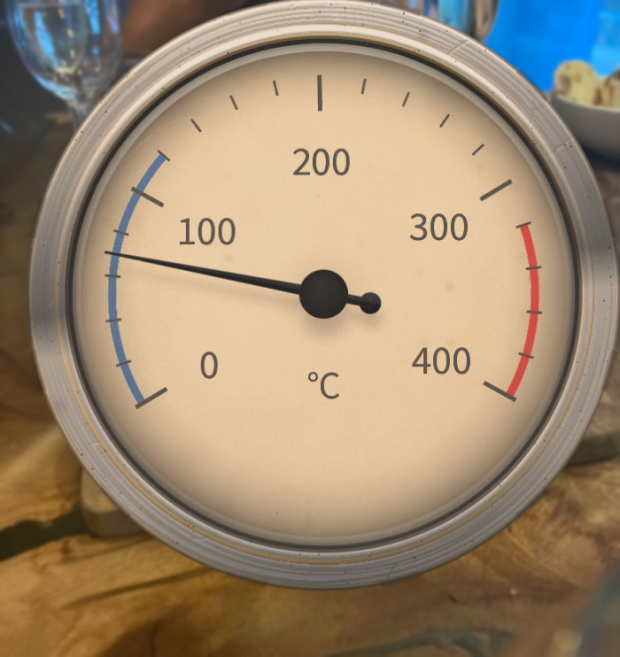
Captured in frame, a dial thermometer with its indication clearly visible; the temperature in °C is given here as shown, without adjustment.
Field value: 70 °C
